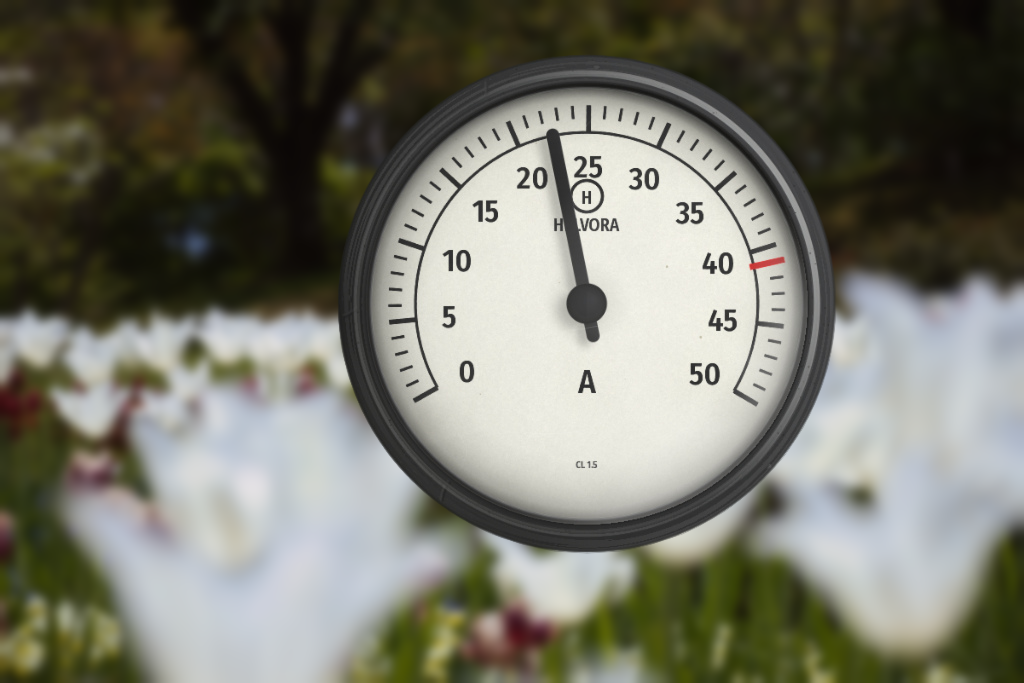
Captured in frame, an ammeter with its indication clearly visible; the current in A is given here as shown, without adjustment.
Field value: 22.5 A
